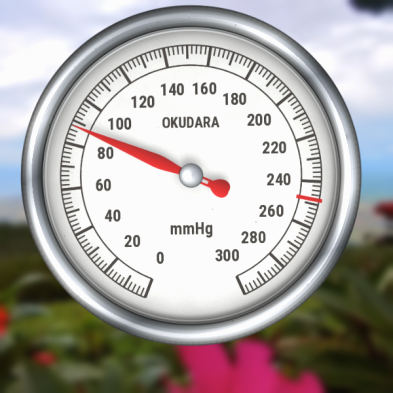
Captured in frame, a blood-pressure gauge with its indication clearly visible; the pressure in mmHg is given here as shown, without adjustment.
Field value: 88 mmHg
